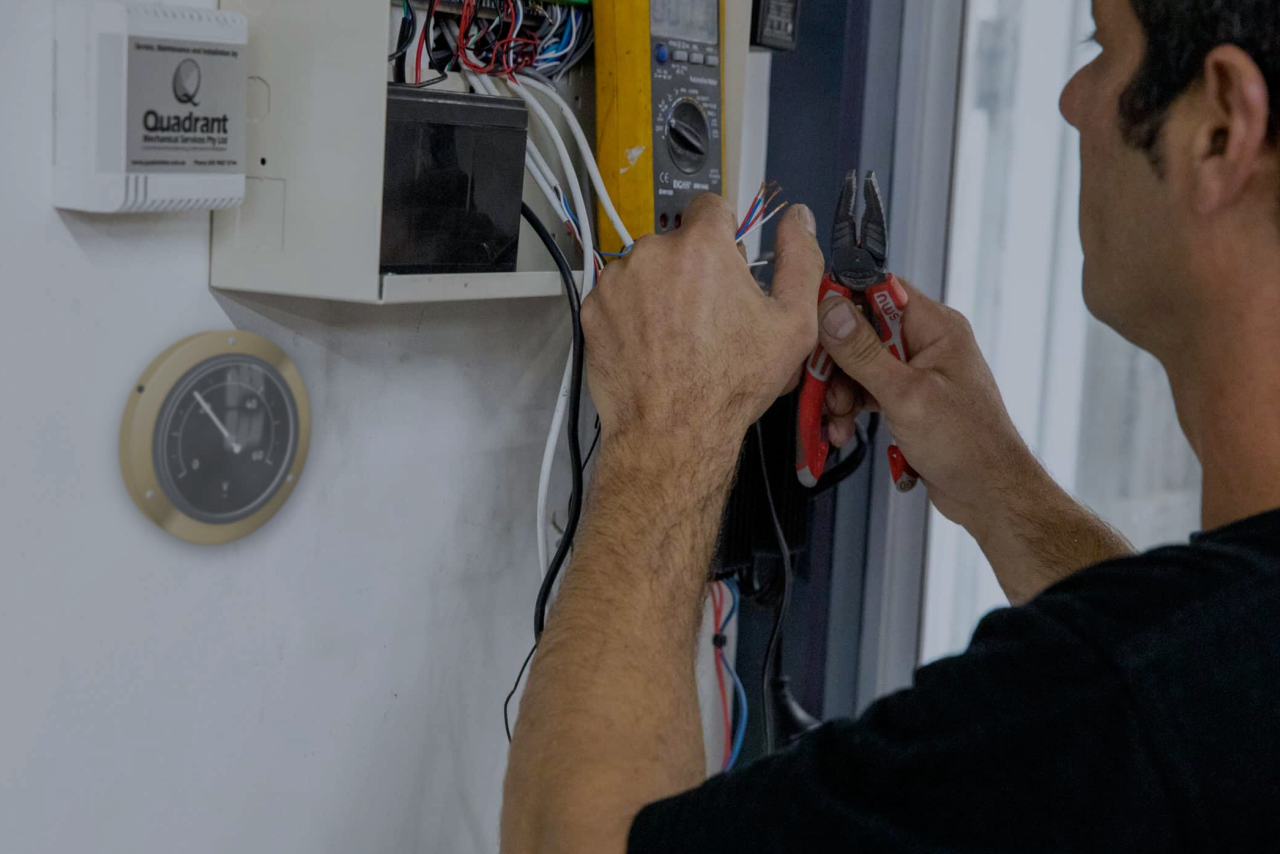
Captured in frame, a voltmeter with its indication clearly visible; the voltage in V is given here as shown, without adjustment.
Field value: 20 V
